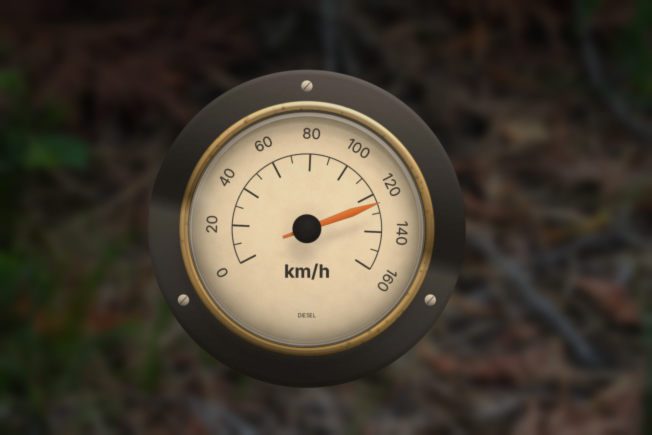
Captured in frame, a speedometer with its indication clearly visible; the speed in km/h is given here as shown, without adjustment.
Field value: 125 km/h
